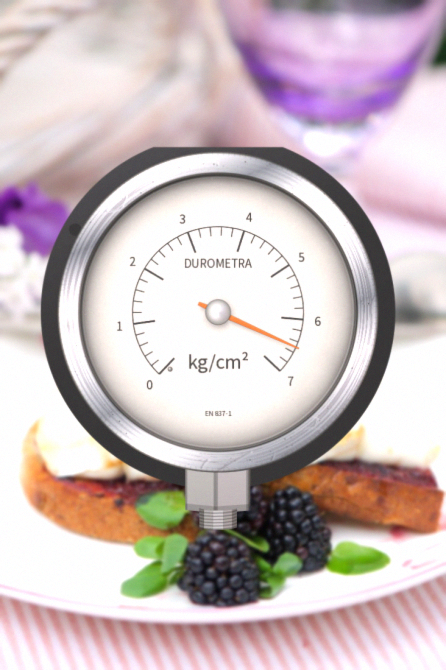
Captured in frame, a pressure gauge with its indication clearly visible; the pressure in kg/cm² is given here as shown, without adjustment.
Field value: 6.5 kg/cm²
